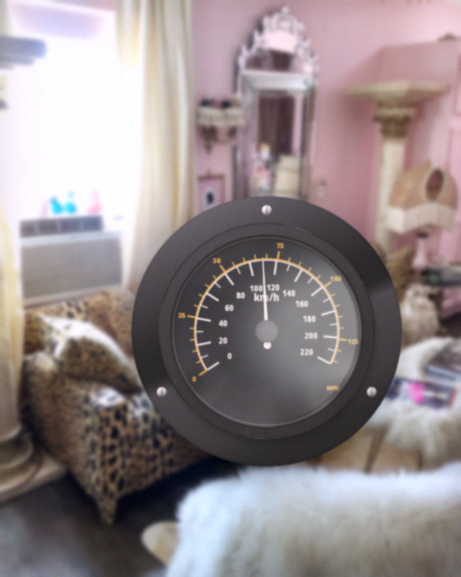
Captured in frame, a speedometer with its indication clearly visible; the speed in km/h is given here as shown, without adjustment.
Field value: 110 km/h
